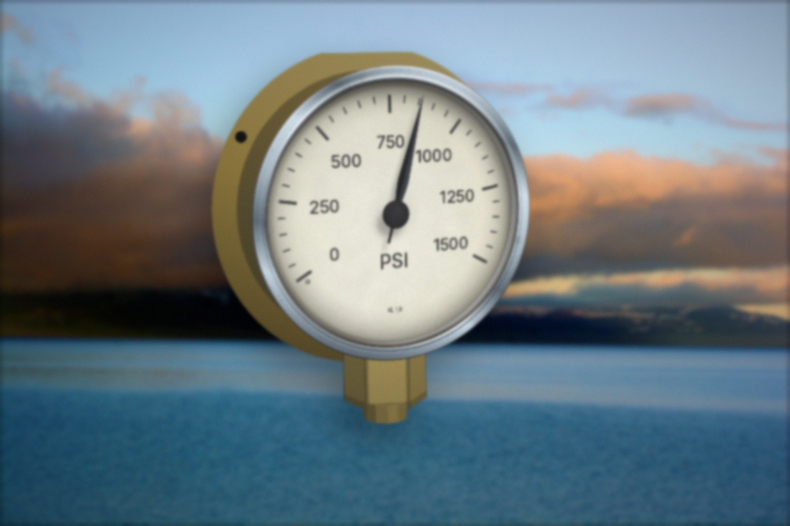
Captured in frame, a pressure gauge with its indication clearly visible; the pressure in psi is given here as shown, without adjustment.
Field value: 850 psi
